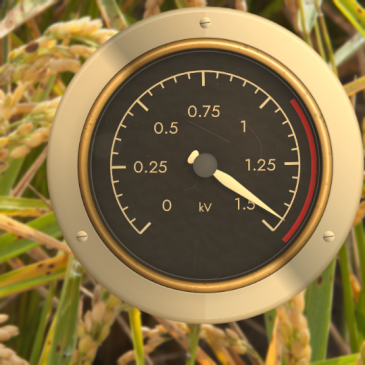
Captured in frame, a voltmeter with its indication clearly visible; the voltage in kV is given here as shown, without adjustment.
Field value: 1.45 kV
